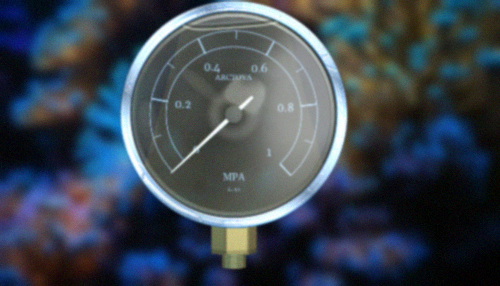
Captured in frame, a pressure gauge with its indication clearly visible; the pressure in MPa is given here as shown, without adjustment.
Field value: 0 MPa
